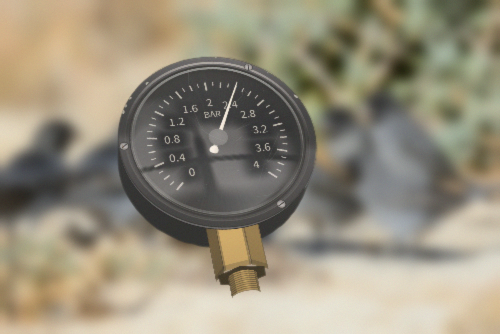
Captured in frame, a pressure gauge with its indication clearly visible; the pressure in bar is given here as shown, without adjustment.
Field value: 2.4 bar
